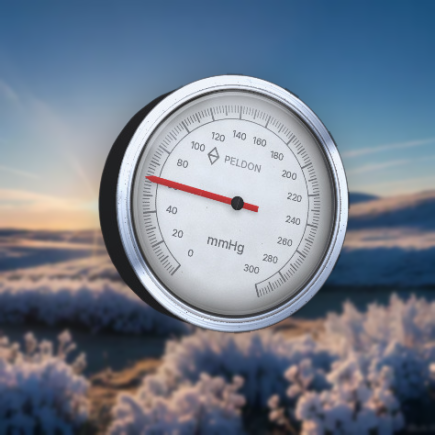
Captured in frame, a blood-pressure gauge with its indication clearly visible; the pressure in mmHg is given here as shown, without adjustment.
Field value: 60 mmHg
